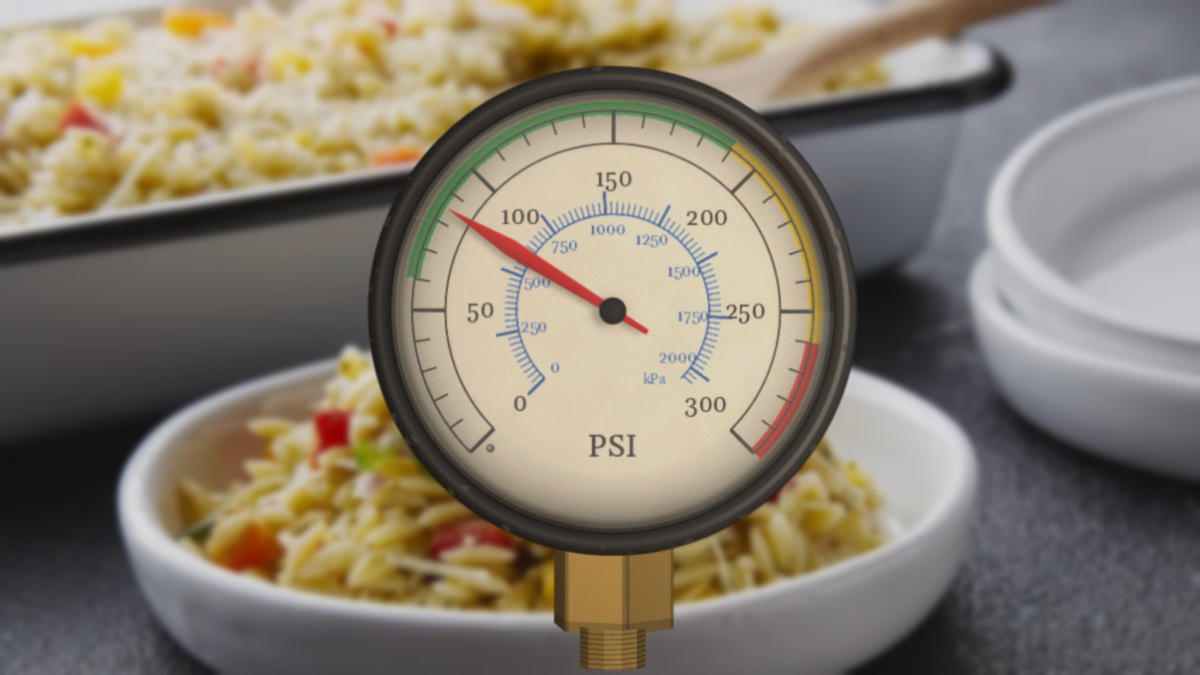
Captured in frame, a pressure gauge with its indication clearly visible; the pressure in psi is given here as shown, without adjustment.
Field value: 85 psi
